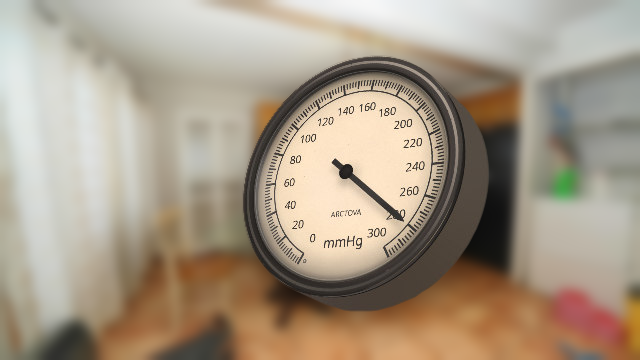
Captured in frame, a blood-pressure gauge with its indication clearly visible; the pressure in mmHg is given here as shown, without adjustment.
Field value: 280 mmHg
